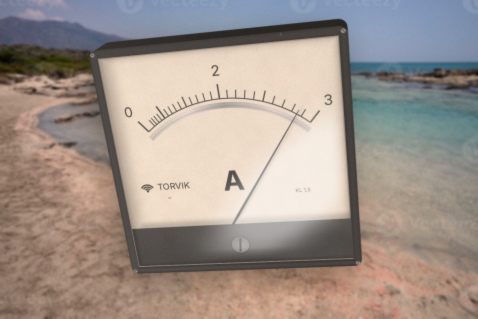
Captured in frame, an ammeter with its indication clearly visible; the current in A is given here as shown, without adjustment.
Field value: 2.85 A
